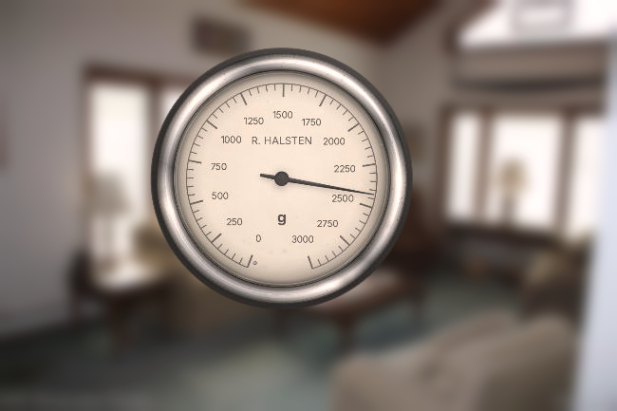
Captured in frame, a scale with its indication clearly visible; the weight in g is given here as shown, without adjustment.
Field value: 2425 g
